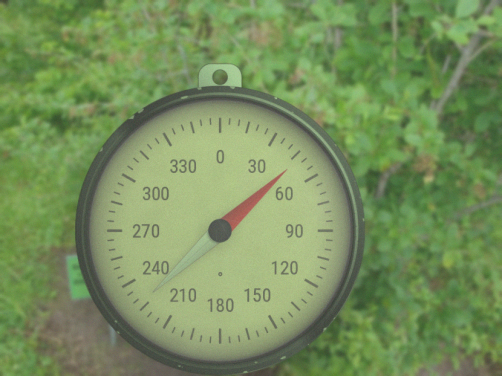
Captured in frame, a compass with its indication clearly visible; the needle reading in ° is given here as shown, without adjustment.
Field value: 47.5 °
